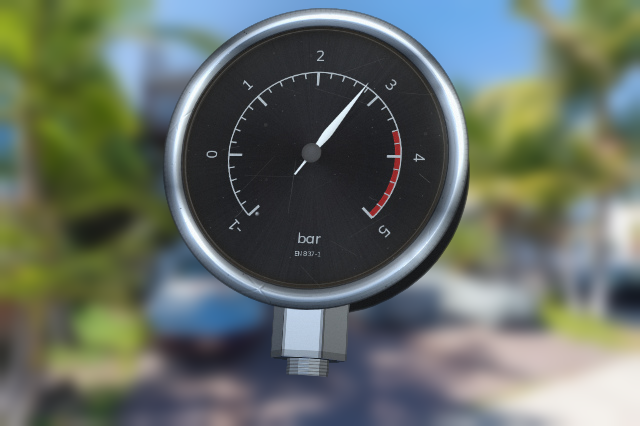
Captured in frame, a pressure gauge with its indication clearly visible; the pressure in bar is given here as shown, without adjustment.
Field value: 2.8 bar
